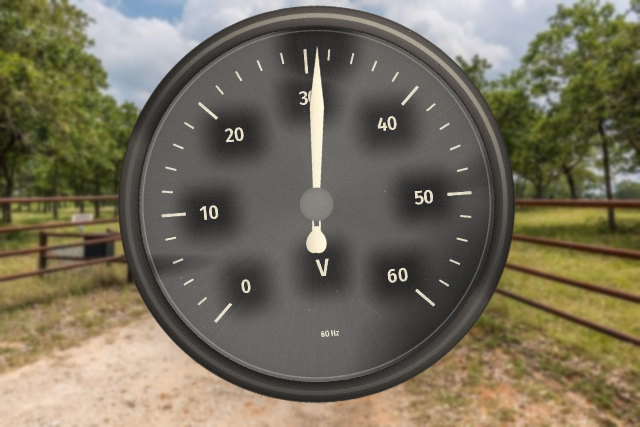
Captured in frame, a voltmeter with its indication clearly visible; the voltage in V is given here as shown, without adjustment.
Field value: 31 V
